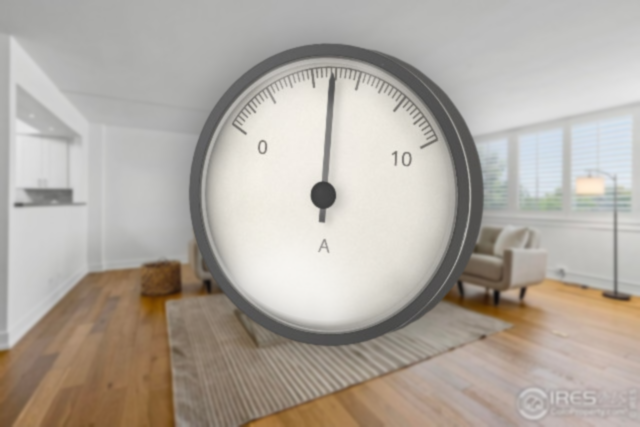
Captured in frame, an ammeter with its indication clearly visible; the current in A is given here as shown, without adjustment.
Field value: 5 A
